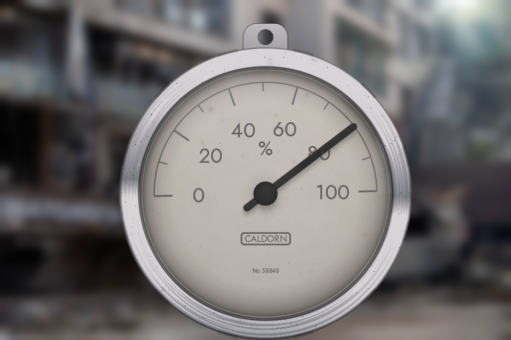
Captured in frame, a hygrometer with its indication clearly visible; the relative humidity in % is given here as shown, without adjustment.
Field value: 80 %
